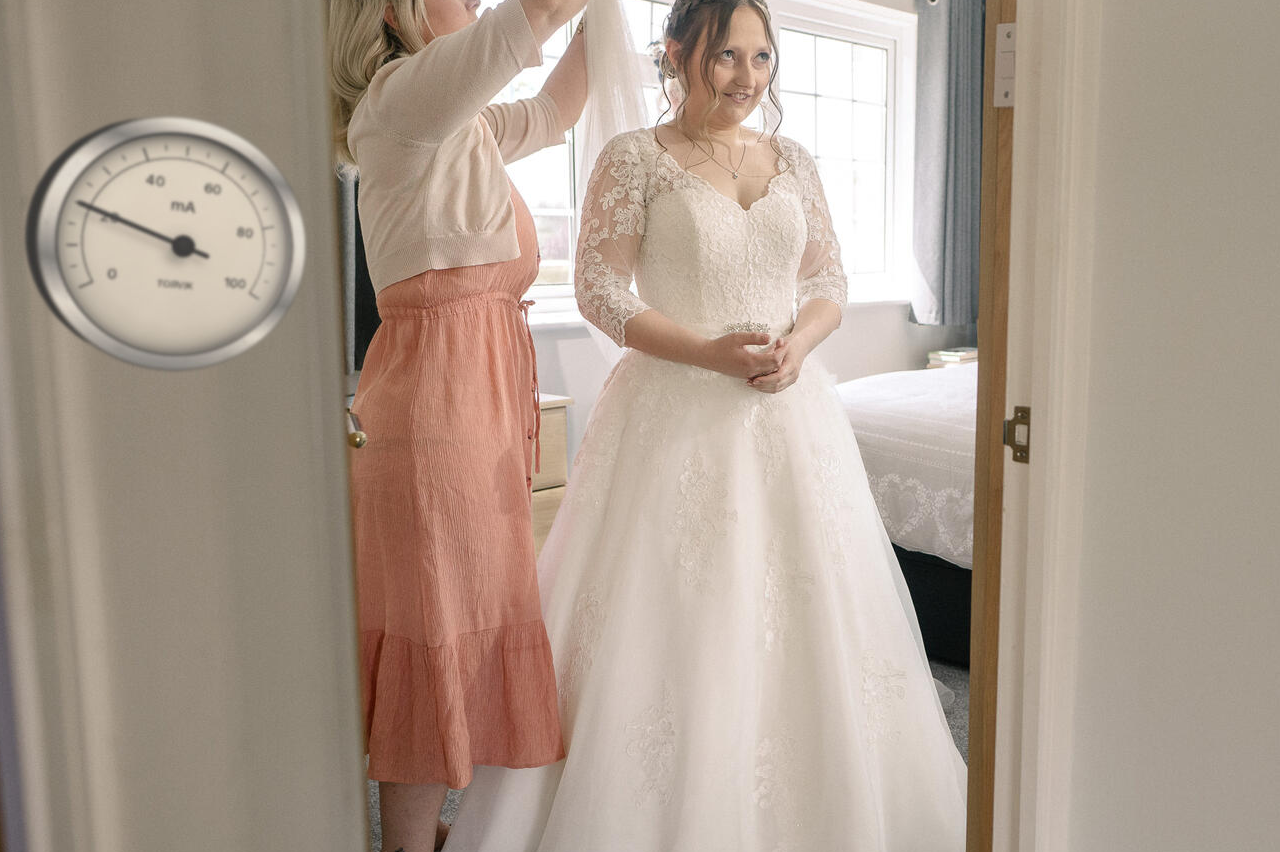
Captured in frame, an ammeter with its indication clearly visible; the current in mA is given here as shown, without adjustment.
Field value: 20 mA
